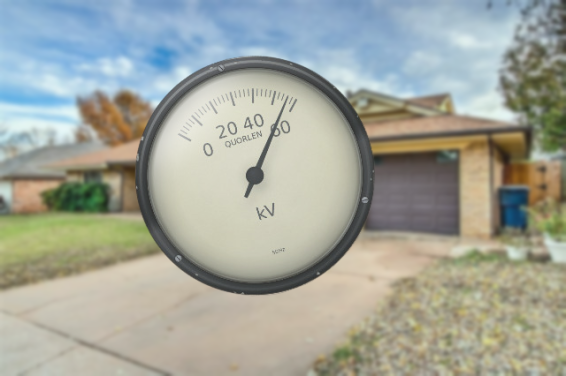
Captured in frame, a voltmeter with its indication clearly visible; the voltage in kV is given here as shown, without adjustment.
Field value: 56 kV
